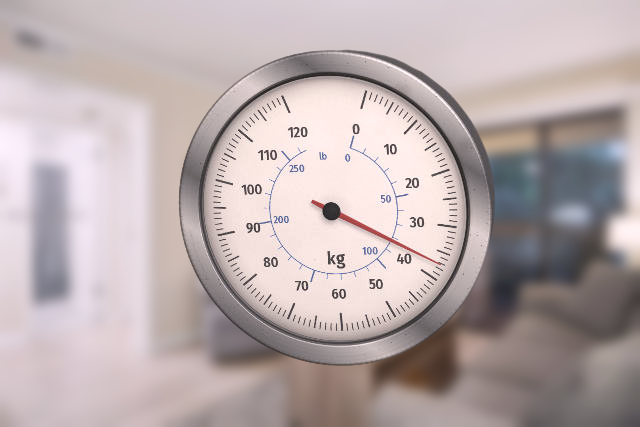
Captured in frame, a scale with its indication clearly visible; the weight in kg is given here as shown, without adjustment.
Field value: 37 kg
